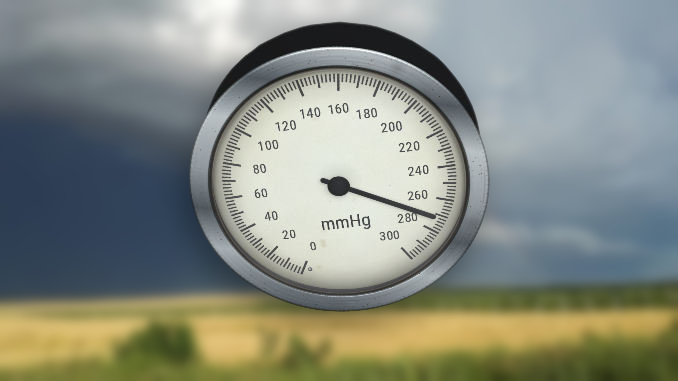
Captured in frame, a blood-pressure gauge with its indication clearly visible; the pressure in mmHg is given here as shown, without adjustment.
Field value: 270 mmHg
